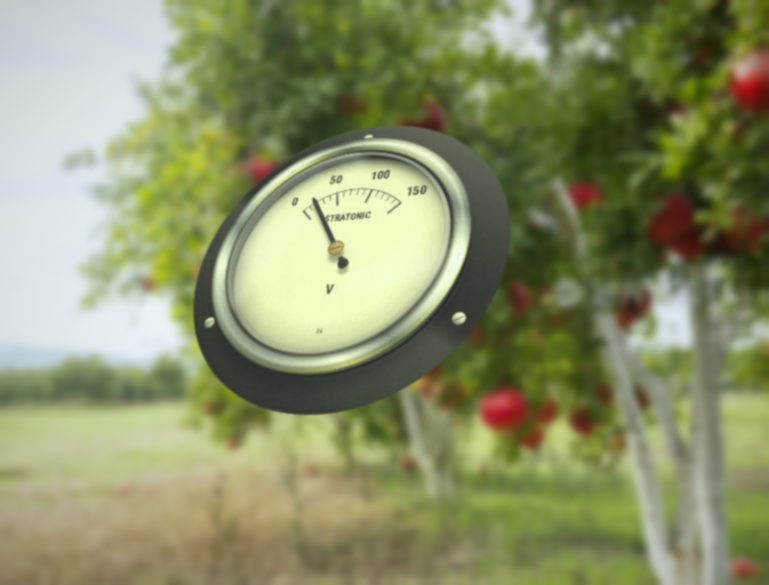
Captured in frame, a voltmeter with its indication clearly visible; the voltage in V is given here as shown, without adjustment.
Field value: 20 V
